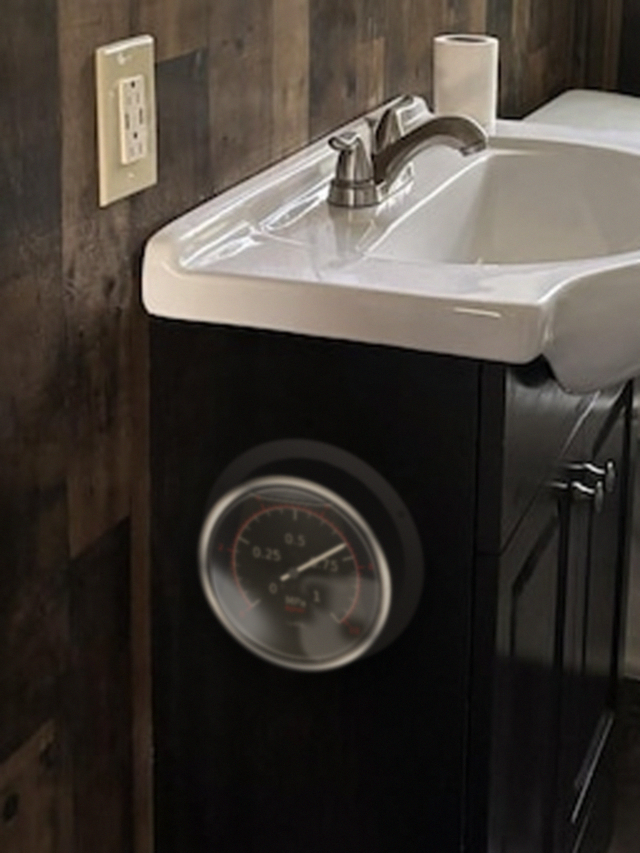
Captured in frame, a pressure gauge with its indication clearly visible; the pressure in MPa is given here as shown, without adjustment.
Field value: 0.7 MPa
